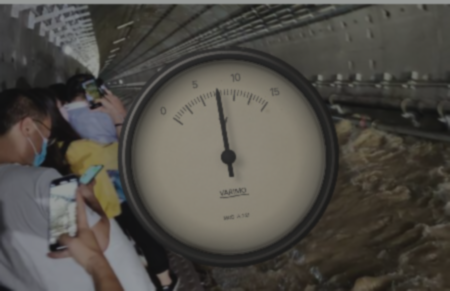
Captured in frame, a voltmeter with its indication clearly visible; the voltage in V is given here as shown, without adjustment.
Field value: 7.5 V
